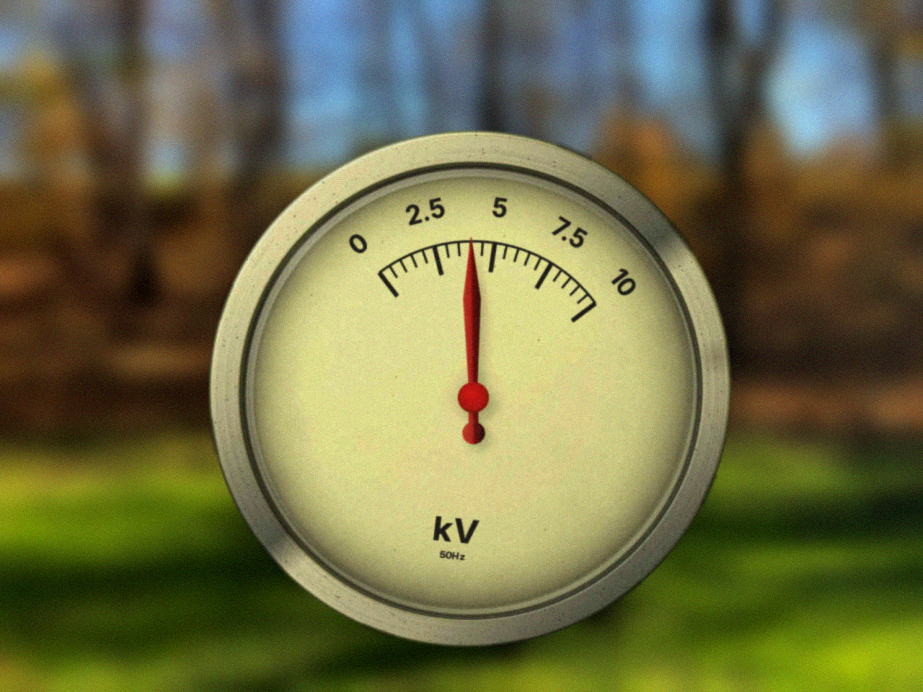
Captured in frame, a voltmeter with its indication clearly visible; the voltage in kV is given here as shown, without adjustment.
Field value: 4 kV
